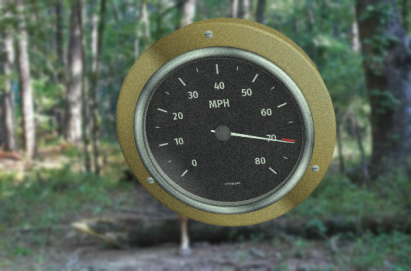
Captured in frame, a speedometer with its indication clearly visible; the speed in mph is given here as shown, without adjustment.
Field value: 70 mph
